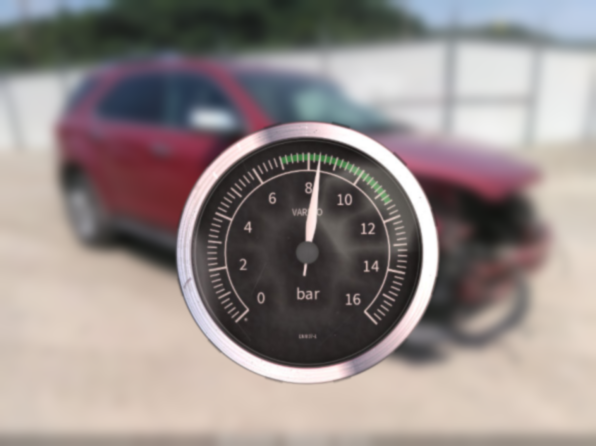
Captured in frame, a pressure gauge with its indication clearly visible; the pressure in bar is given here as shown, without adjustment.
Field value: 8.4 bar
